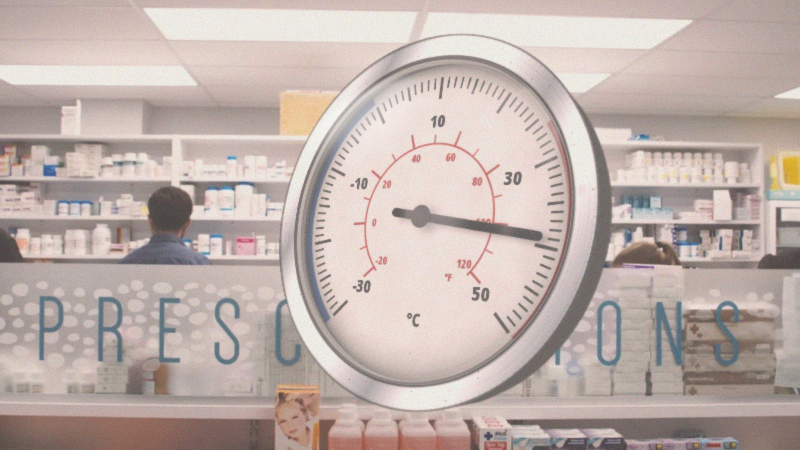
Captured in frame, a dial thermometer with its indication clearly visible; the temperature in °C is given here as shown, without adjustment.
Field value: 39 °C
